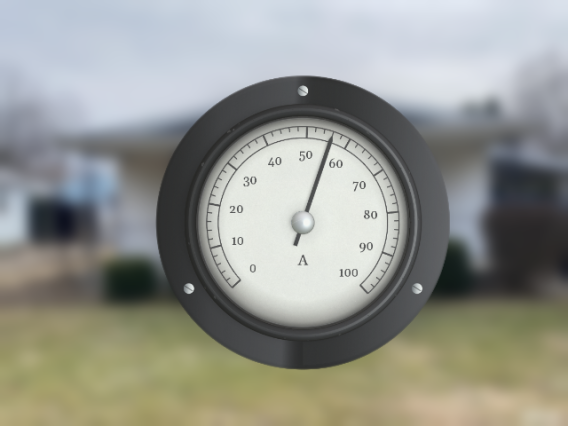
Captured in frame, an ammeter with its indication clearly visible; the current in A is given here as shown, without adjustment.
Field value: 56 A
